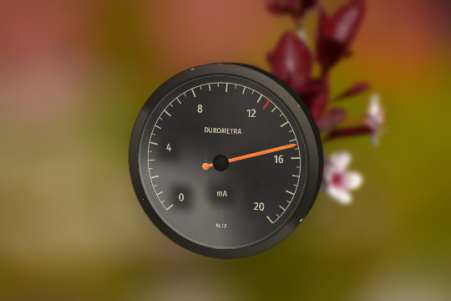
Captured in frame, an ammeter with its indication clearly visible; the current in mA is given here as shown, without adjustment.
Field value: 15.25 mA
